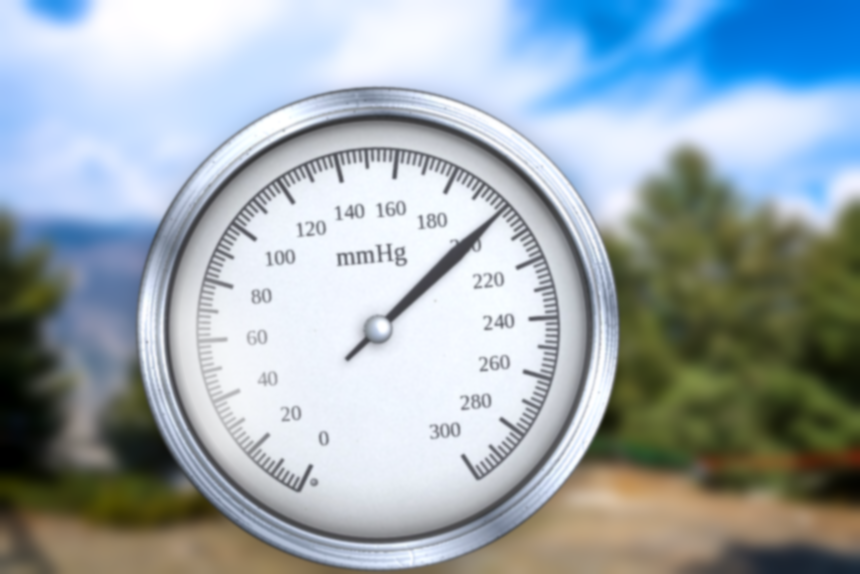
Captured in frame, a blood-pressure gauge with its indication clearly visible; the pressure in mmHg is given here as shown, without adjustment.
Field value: 200 mmHg
